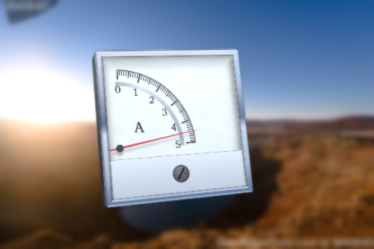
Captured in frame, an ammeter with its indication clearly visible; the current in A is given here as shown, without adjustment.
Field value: 4.5 A
